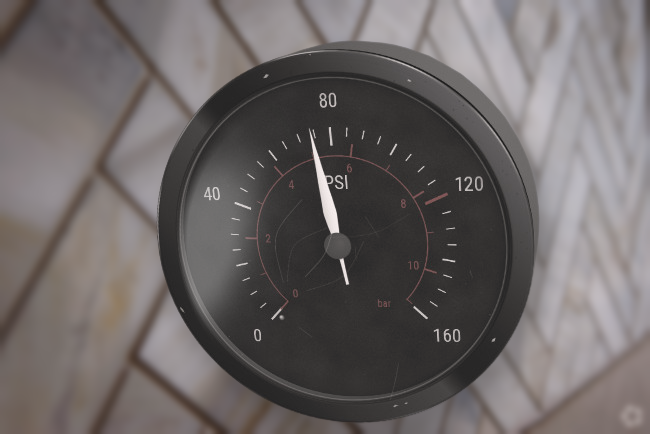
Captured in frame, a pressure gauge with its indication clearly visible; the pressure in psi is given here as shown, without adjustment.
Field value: 75 psi
